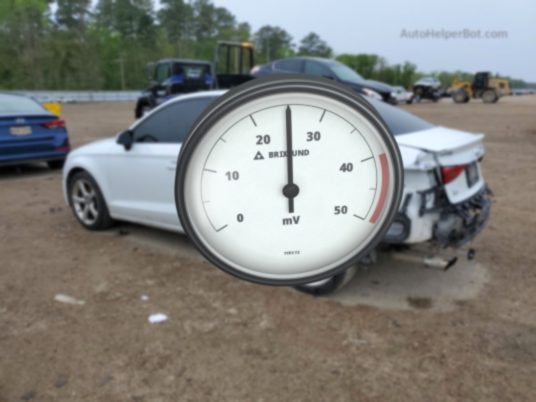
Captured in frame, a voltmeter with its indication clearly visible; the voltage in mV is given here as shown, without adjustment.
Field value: 25 mV
